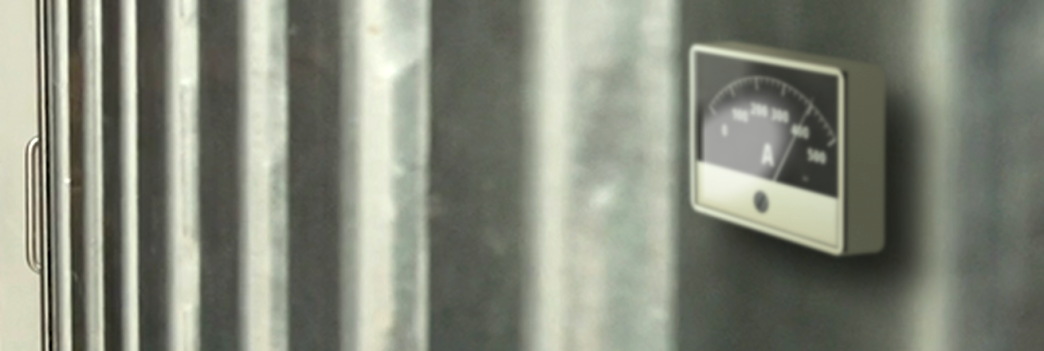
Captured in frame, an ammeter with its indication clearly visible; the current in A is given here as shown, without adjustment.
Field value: 400 A
